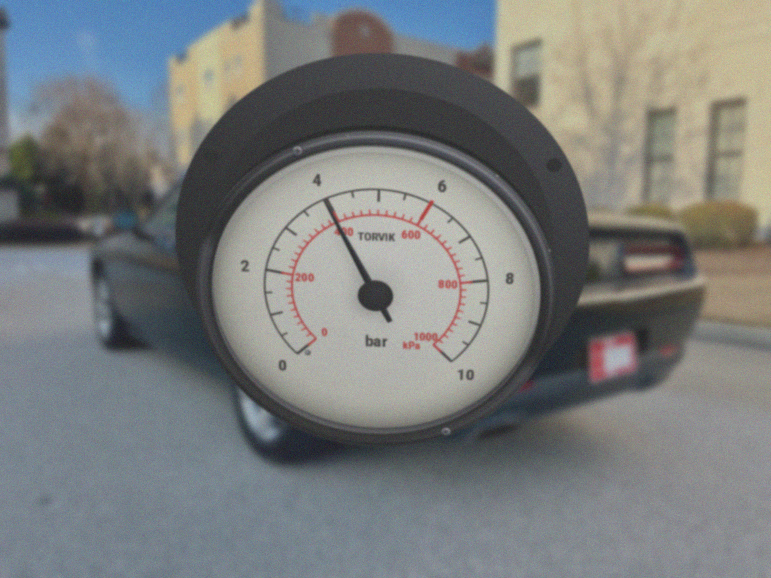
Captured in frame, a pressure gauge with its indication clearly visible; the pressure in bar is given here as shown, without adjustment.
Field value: 4 bar
